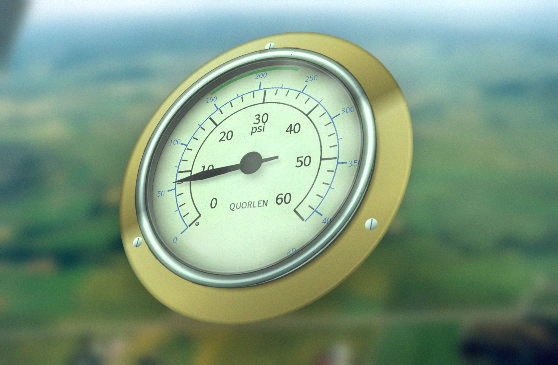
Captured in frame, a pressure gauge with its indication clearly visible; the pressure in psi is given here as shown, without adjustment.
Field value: 8 psi
